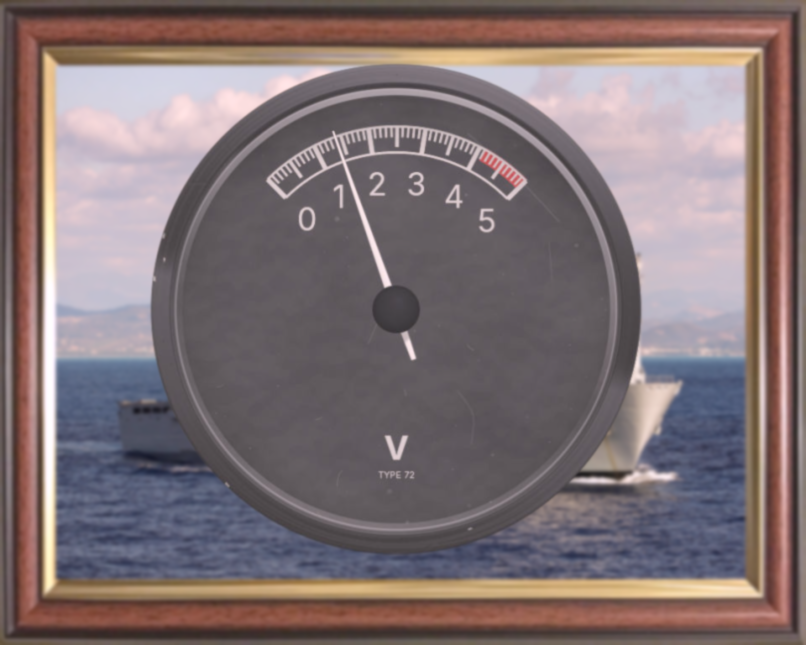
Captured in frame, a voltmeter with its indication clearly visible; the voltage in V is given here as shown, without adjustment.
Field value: 1.4 V
